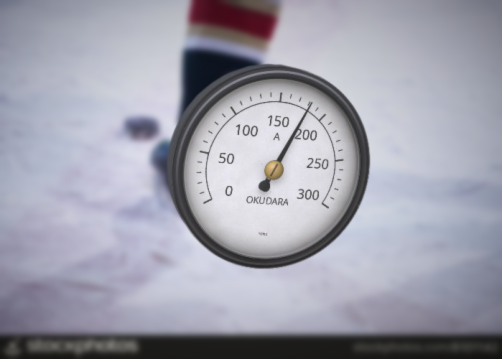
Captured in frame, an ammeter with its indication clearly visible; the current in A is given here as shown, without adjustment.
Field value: 180 A
